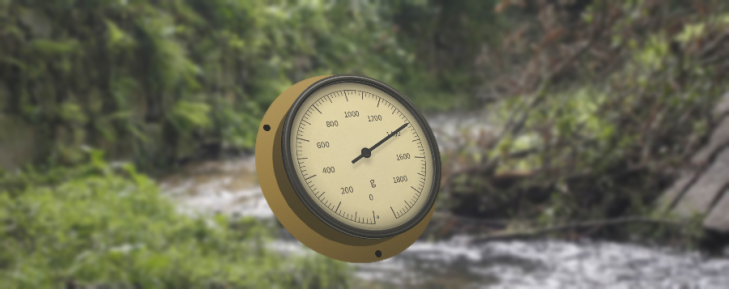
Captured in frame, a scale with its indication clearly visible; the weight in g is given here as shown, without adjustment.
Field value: 1400 g
